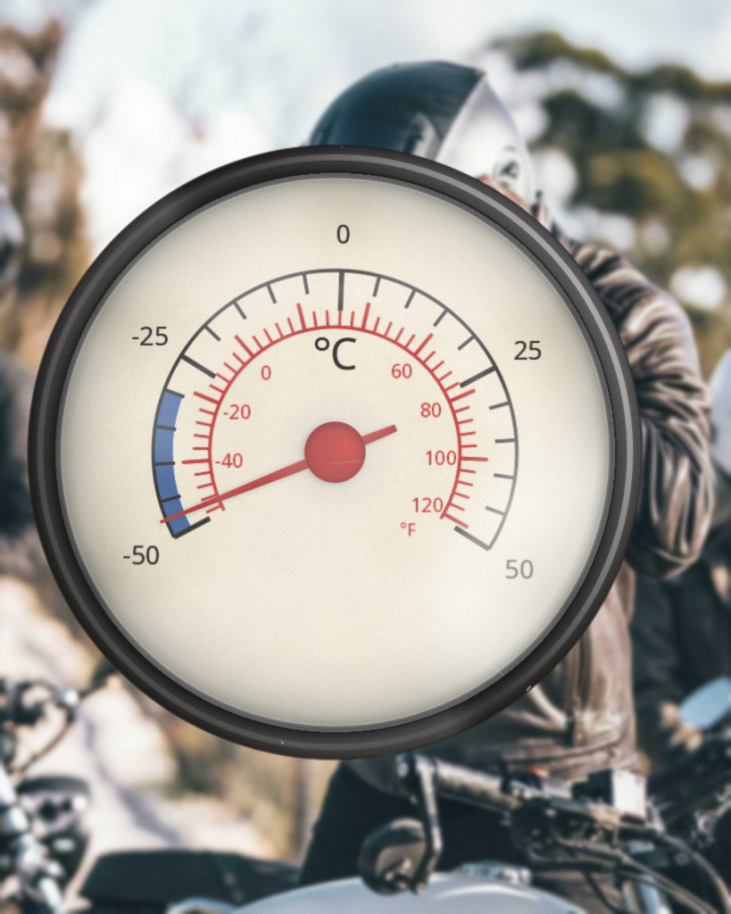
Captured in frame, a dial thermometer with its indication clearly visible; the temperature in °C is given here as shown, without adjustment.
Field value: -47.5 °C
